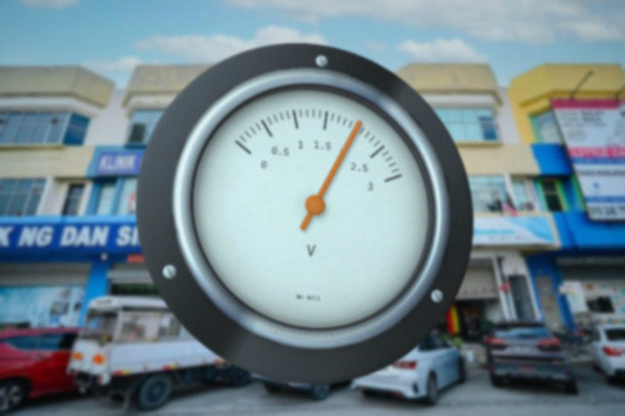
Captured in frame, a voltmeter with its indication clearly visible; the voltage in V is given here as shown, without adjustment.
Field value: 2 V
